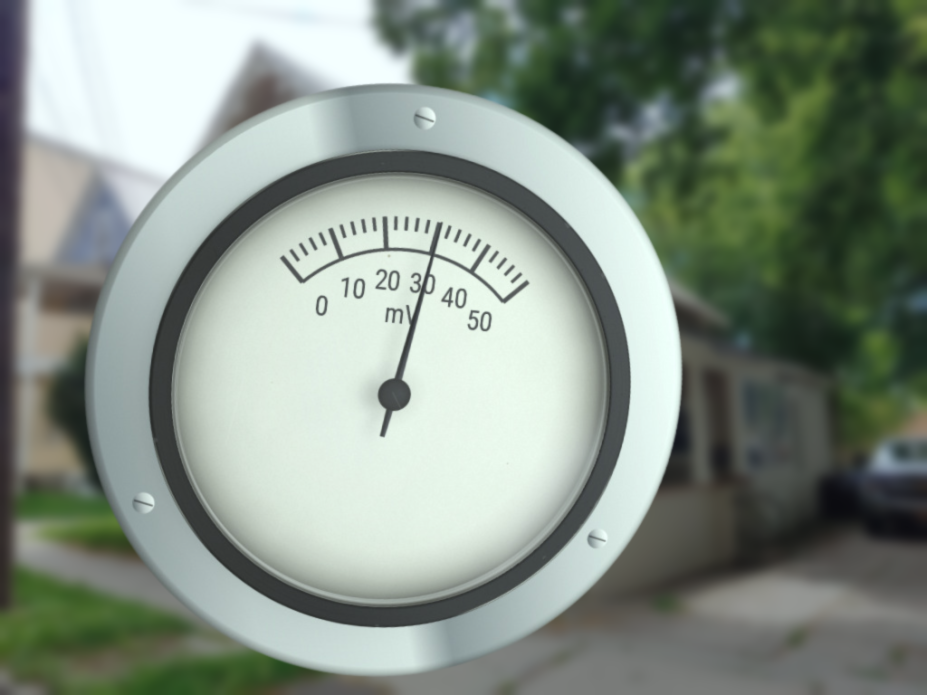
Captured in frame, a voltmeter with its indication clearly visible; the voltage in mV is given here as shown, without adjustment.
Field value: 30 mV
